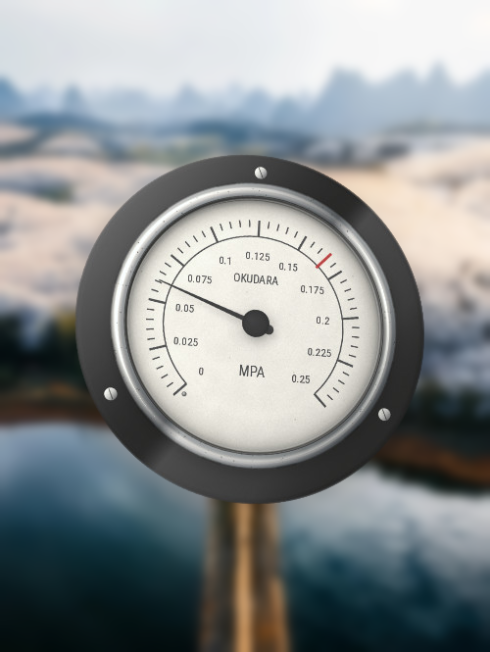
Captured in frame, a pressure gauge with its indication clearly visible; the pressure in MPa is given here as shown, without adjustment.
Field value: 0.06 MPa
